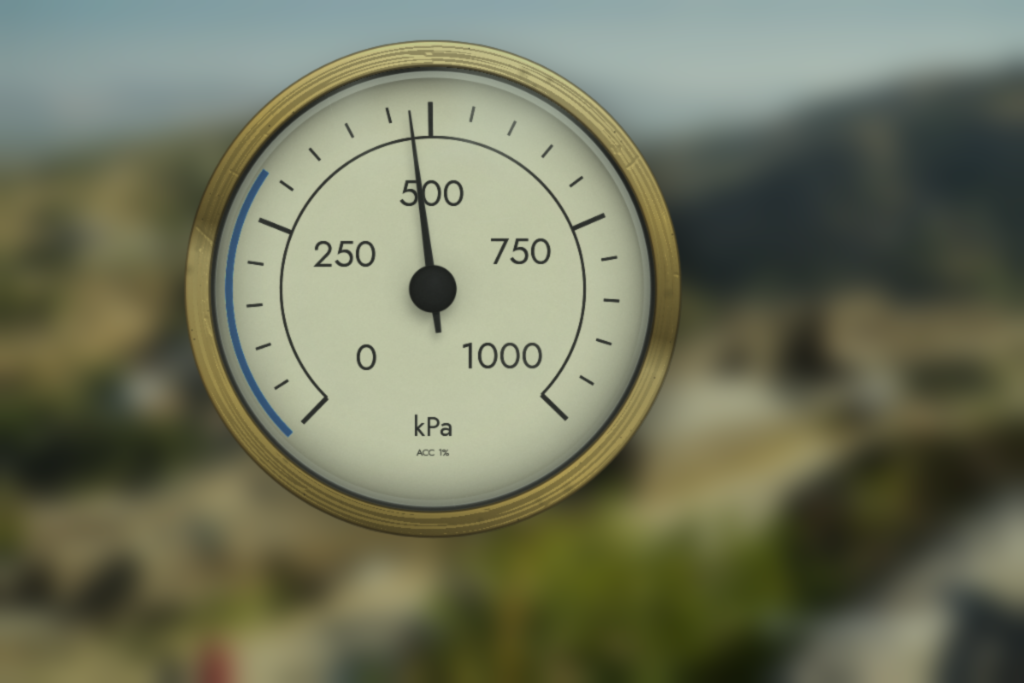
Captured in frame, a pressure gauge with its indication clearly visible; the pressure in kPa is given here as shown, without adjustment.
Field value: 475 kPa
